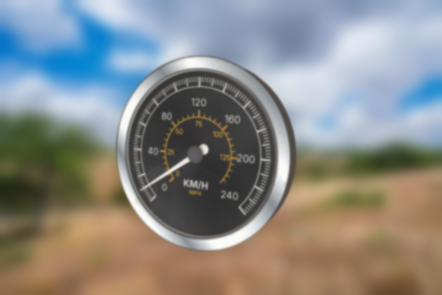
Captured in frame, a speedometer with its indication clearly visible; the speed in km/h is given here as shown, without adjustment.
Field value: 10 km/h
